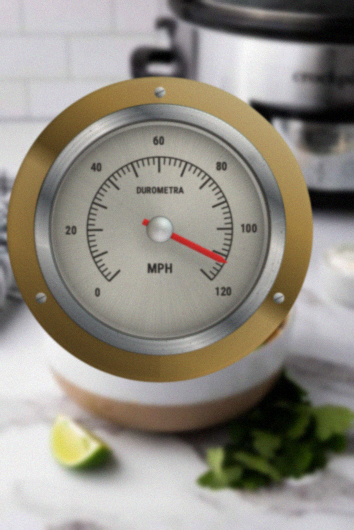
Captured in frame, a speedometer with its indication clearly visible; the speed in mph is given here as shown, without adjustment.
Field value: 112 mph
